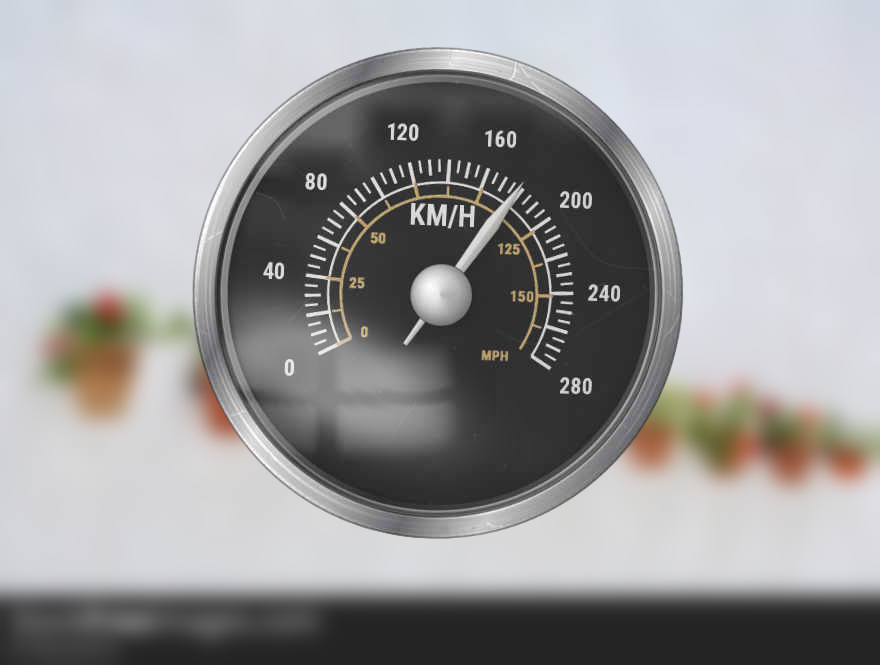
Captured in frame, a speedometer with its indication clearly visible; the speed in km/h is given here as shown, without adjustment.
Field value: 177.5 km/h
